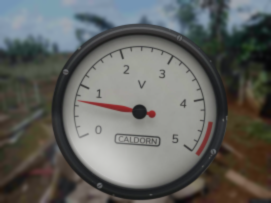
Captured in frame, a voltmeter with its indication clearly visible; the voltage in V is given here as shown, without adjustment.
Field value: 0.7 V
